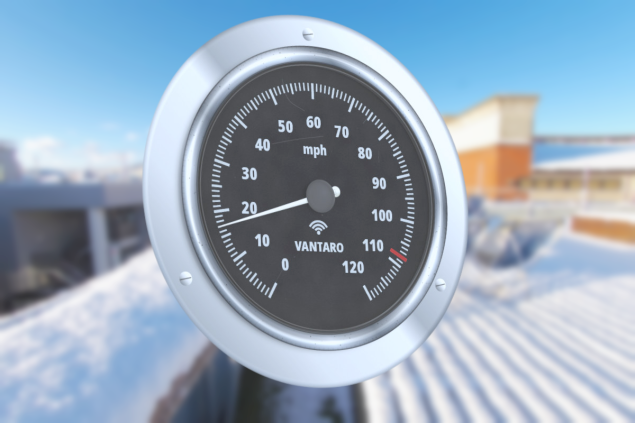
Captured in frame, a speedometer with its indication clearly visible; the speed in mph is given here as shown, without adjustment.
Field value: 17 mph
